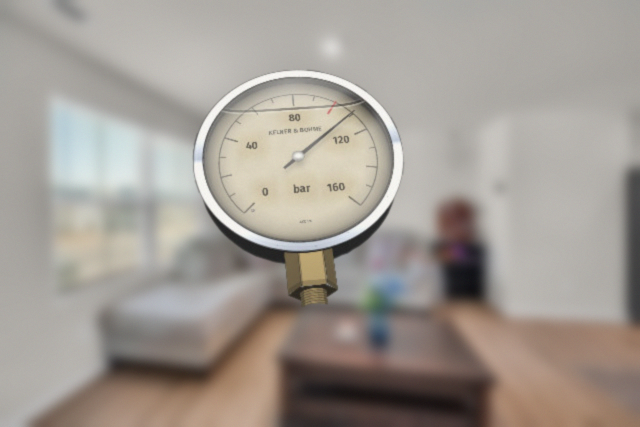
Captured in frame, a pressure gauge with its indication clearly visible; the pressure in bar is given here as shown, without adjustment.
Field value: 110 bar
